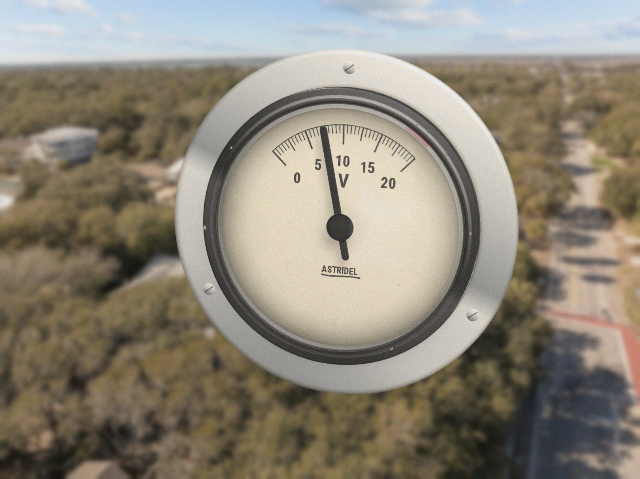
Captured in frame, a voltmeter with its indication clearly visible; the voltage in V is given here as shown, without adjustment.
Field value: 7.5 V
